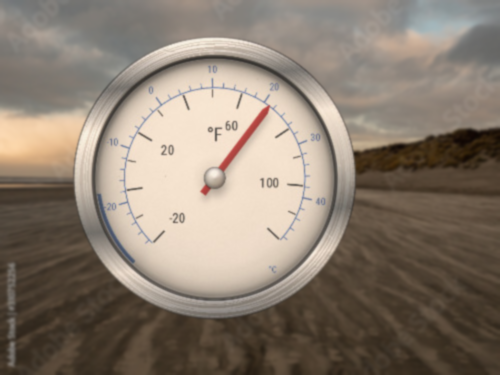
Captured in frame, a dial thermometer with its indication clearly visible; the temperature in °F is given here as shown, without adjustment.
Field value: 70 °F
